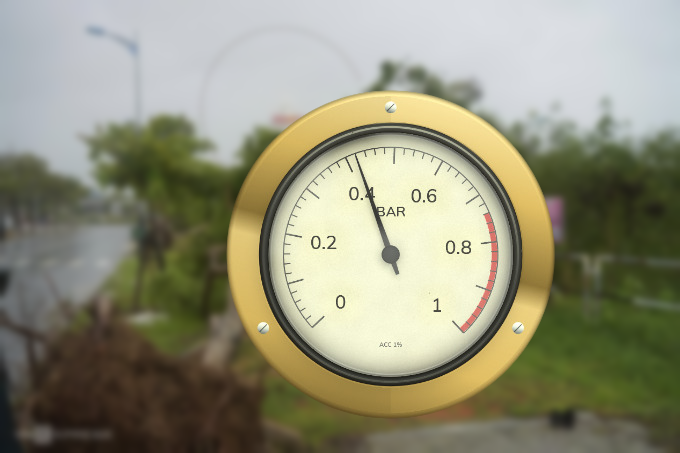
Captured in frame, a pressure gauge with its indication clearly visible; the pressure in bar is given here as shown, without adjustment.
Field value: 0.42 bar
